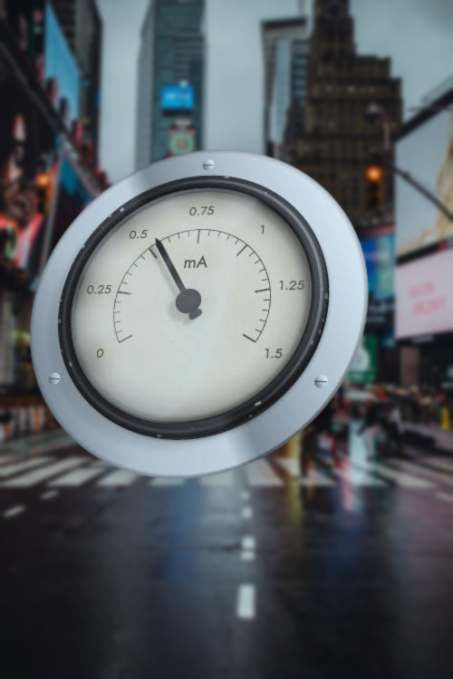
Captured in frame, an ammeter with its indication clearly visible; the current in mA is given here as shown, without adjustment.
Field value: 0.55 mA
